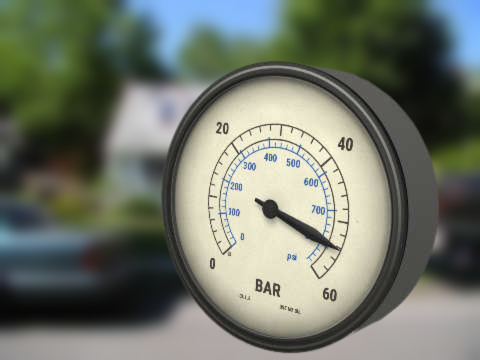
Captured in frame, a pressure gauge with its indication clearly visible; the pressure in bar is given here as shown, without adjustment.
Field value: 54 bar
